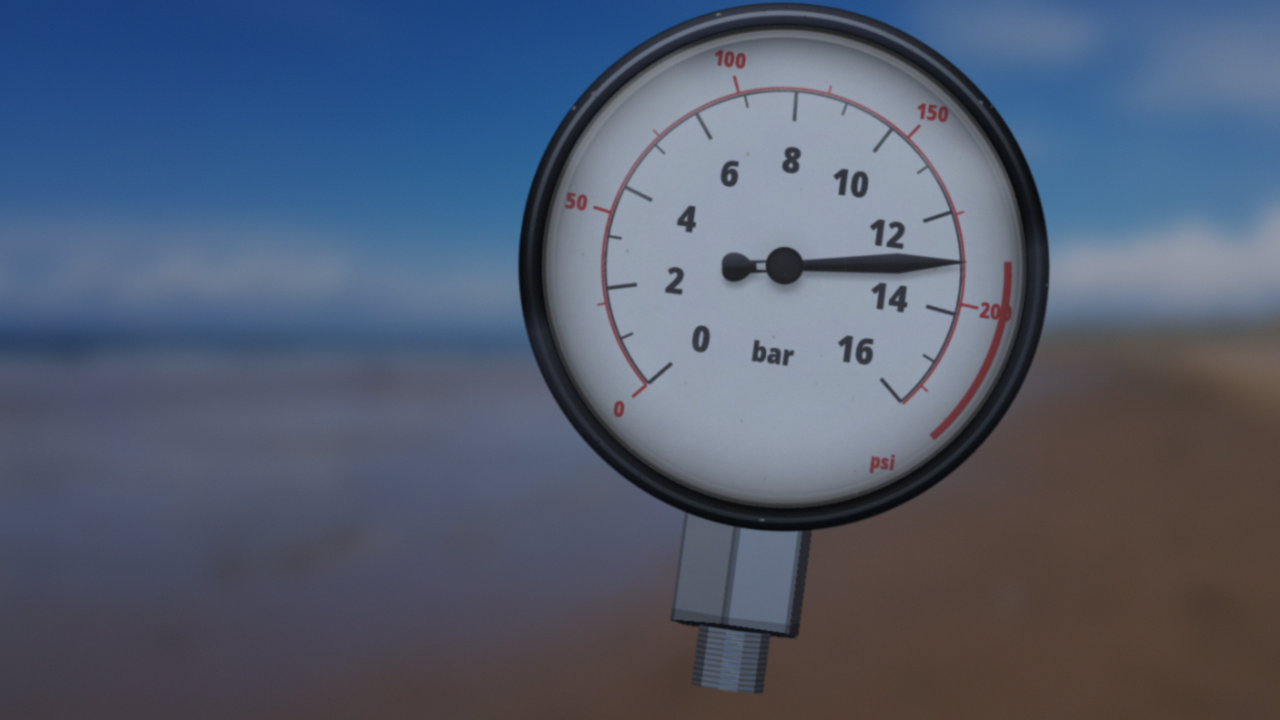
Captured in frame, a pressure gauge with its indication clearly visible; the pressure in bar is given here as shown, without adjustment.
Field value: 13 bar
